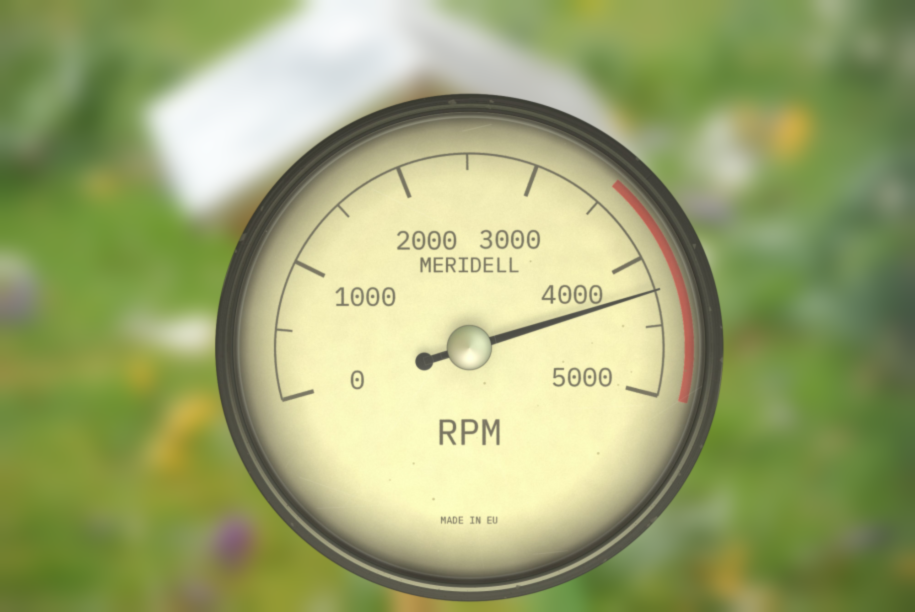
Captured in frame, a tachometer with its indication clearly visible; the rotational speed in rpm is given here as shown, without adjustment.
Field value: 4250 rpm
